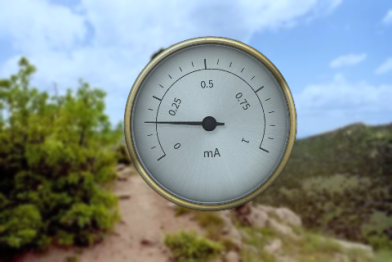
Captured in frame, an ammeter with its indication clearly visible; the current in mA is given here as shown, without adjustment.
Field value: 0.15 mA
